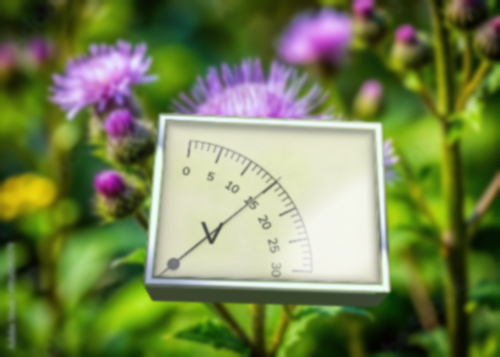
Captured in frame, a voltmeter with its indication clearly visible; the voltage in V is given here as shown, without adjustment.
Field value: 15 V
